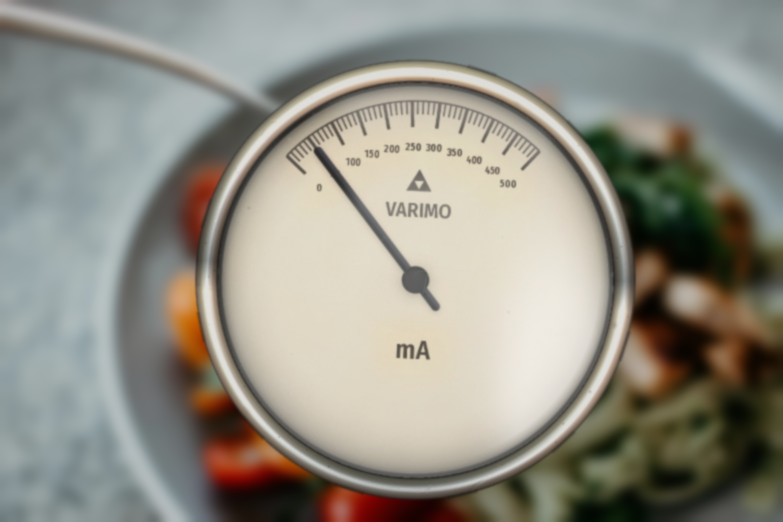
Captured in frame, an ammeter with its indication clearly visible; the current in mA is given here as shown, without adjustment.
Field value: 50 mA
